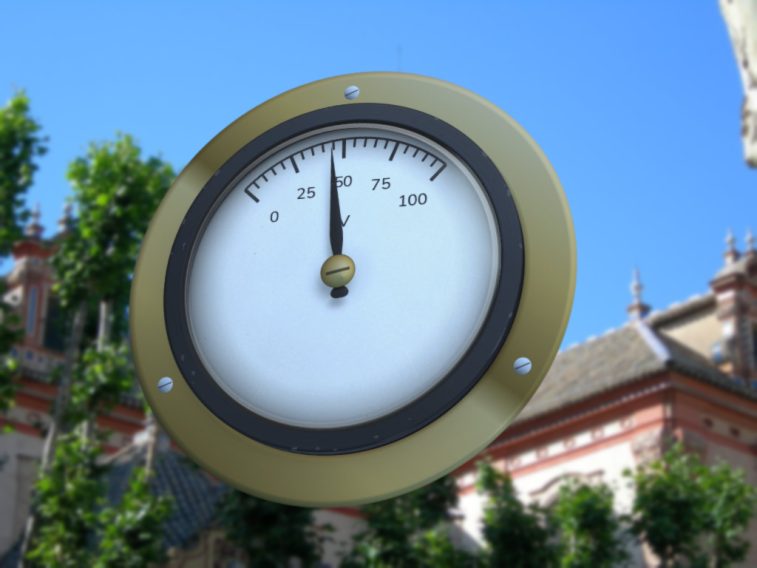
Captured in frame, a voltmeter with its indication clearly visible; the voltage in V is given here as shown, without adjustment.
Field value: 45 V
